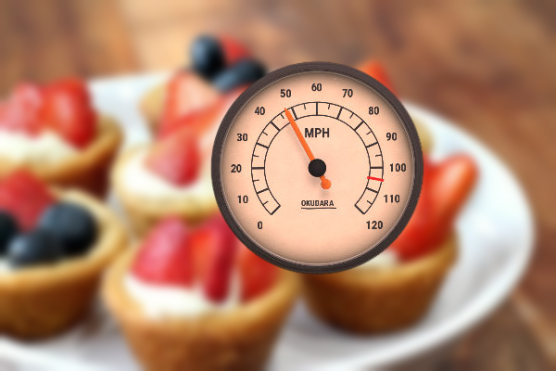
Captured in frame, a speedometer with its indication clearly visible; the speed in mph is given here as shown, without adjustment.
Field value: 47.5 mph
